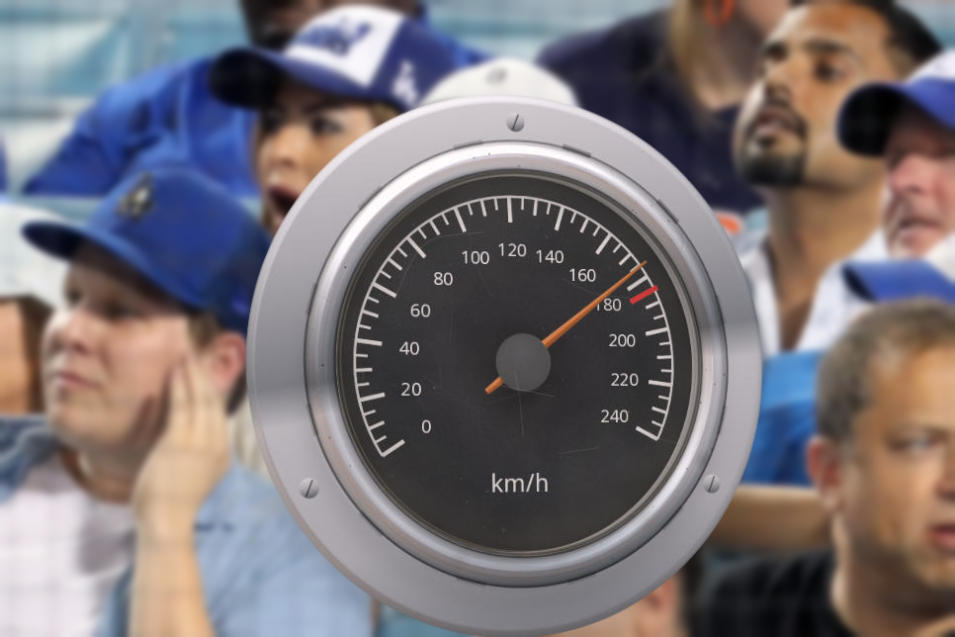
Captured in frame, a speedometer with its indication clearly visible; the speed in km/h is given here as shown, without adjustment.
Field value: 175 km/h
